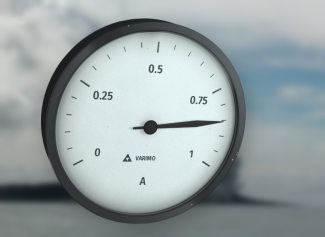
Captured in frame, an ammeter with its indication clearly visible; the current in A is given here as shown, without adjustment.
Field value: 0.85 A
